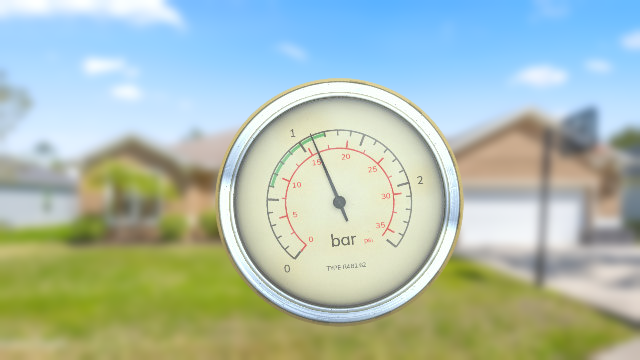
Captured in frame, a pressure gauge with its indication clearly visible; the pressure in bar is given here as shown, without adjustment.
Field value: 1.1 bar
